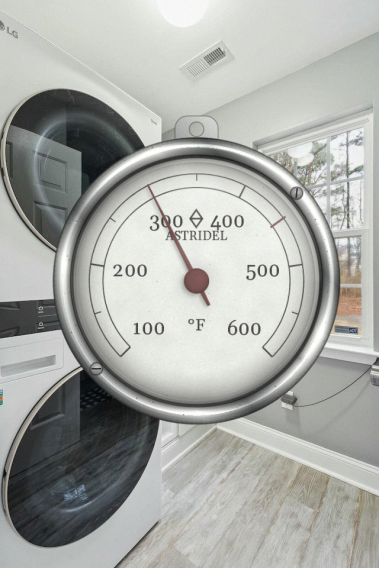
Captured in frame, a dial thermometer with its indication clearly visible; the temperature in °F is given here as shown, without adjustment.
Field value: 300 °F
